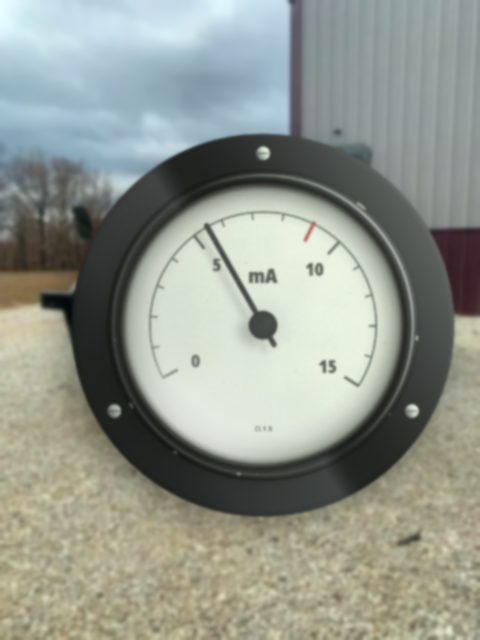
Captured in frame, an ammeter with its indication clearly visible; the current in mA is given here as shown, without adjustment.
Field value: 5.5 mA
